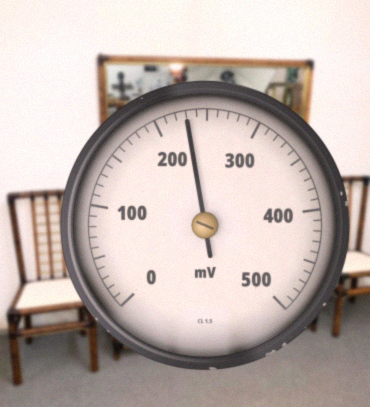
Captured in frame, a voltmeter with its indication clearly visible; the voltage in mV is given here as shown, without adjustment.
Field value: 230 mV
